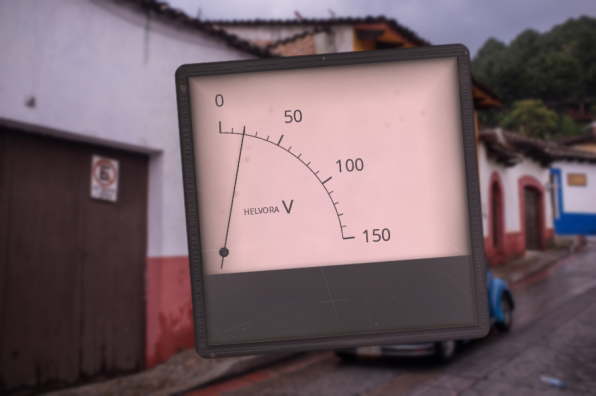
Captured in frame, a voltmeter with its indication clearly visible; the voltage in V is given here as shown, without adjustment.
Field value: 20 V
